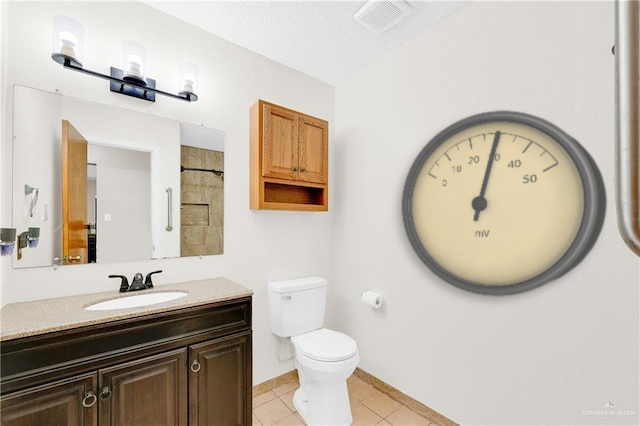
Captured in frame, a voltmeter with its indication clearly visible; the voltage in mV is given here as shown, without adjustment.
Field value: 30 mV
